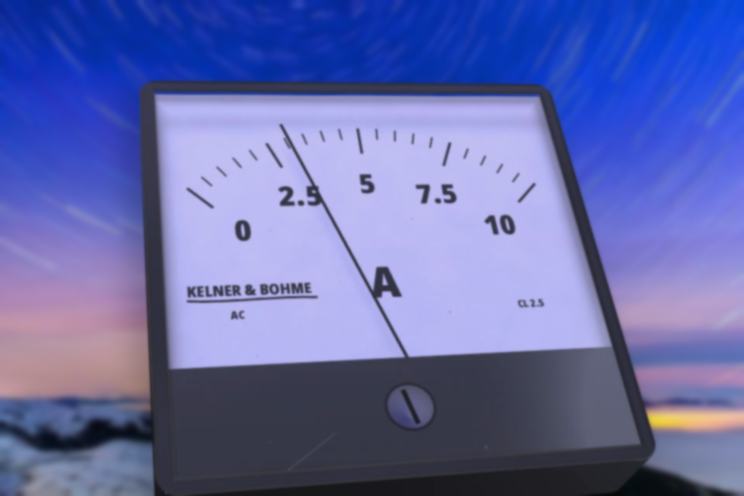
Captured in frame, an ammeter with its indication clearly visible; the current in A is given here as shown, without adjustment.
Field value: 3 A
